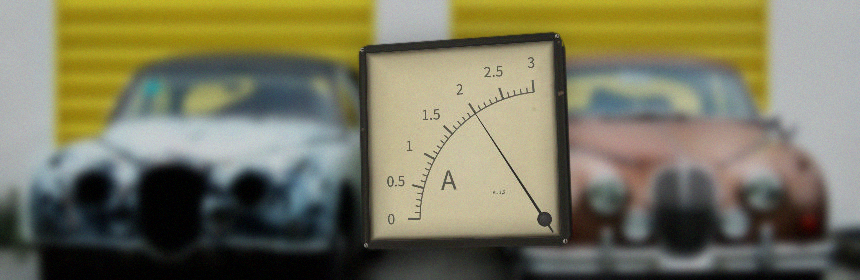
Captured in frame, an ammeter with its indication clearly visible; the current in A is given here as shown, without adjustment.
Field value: 2 A
